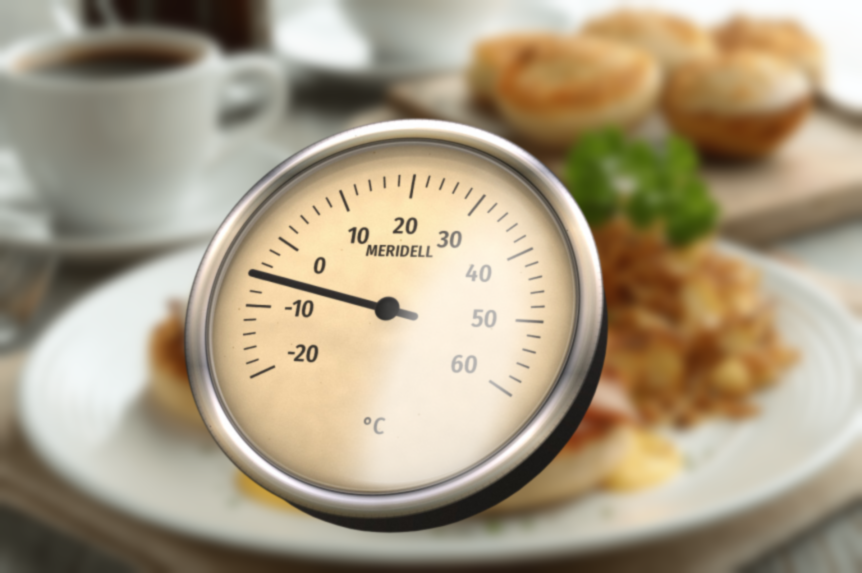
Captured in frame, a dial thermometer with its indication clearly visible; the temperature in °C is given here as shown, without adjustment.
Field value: -6 °C
